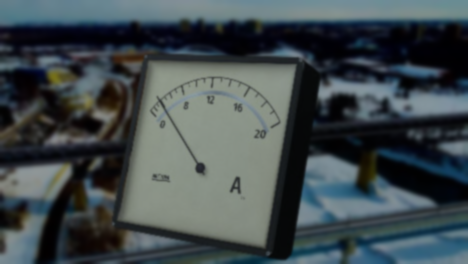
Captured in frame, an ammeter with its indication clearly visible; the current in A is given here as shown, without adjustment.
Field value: 4 A
